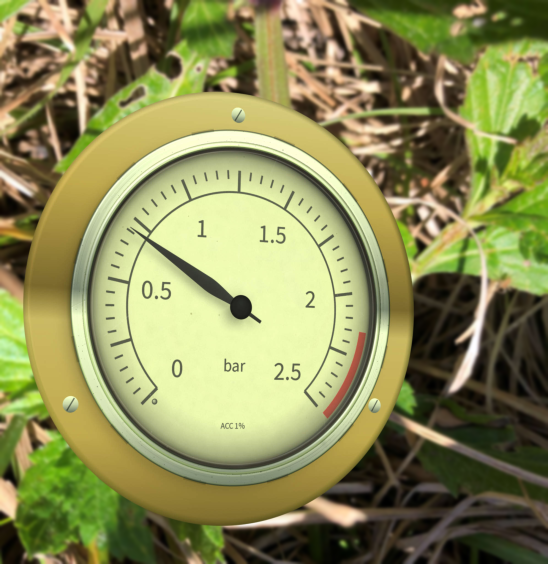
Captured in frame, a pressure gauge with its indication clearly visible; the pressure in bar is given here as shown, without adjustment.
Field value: 0.7 bar
